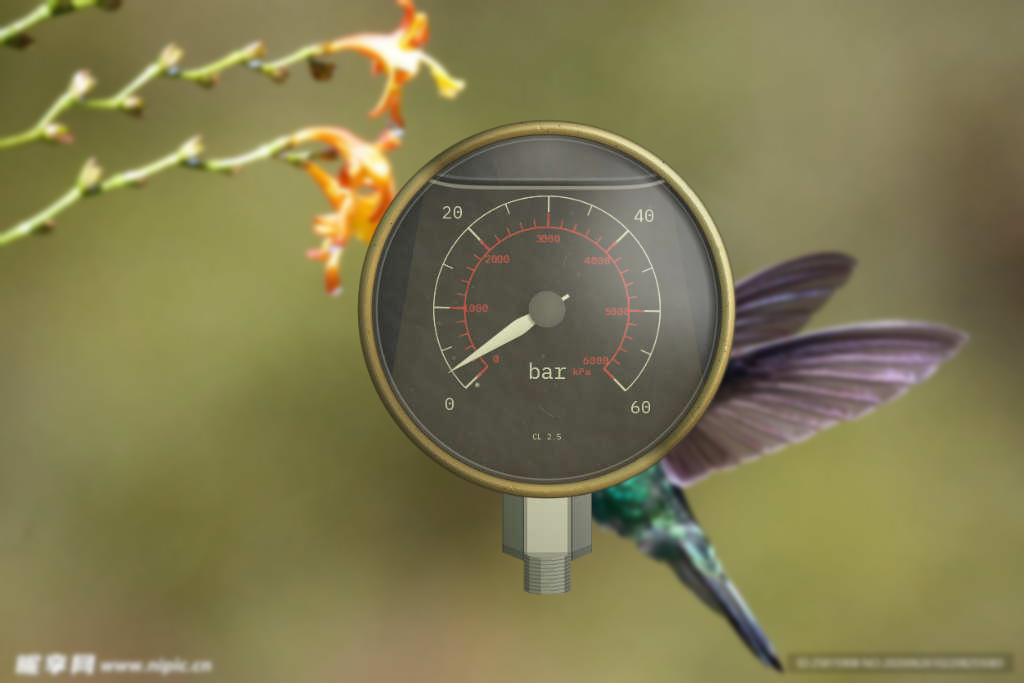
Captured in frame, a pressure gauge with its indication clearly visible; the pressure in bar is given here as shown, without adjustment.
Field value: 2.5 bar
